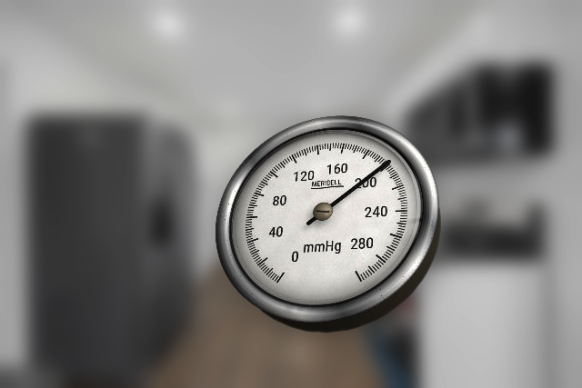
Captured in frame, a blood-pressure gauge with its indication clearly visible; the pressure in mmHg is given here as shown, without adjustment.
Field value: 200 mmHg
